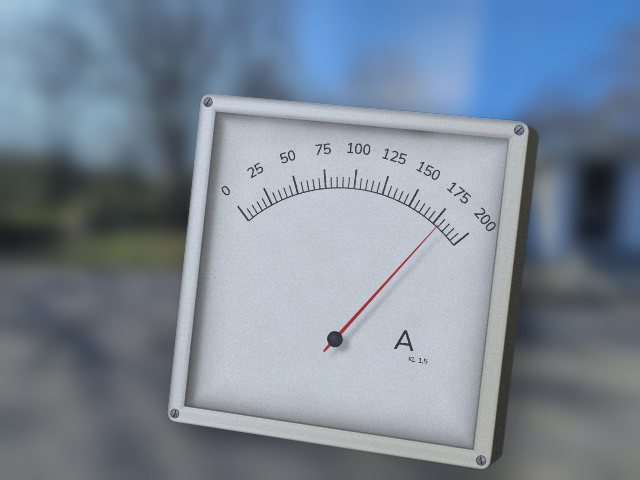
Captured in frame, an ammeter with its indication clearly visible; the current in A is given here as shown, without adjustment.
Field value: 180 A
